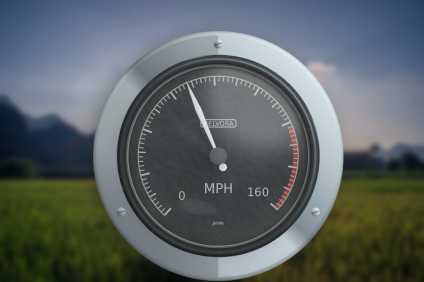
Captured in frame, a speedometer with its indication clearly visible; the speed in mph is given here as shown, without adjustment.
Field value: 68 mph
